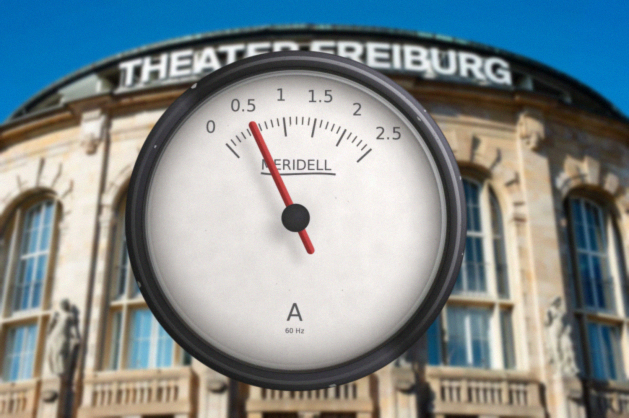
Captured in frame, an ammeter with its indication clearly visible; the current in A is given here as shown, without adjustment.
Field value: 0.5 A
